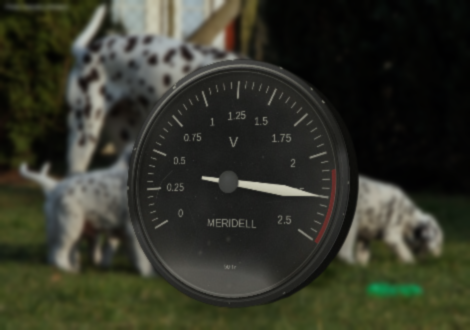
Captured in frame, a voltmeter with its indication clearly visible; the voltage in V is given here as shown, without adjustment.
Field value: 2.25 V
